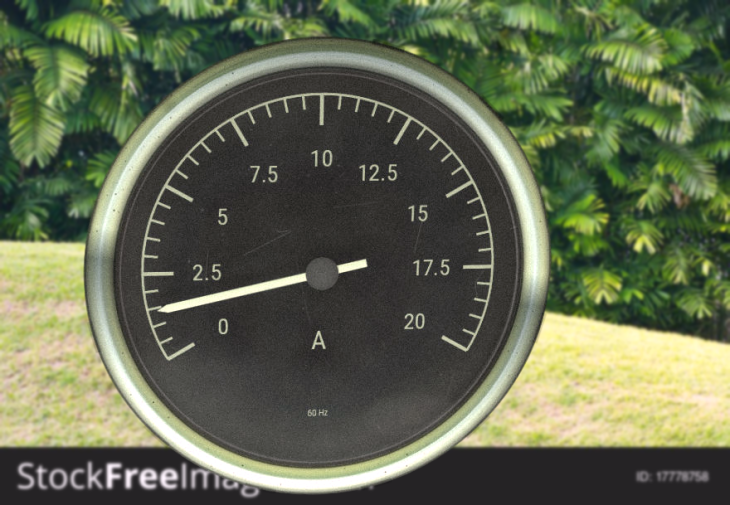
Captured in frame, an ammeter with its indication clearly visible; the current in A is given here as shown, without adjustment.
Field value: 1.5 A
